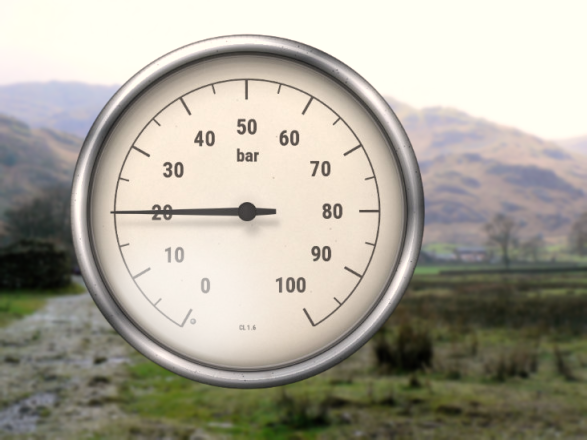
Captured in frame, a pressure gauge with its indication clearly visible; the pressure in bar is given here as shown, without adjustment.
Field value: 20 bar
